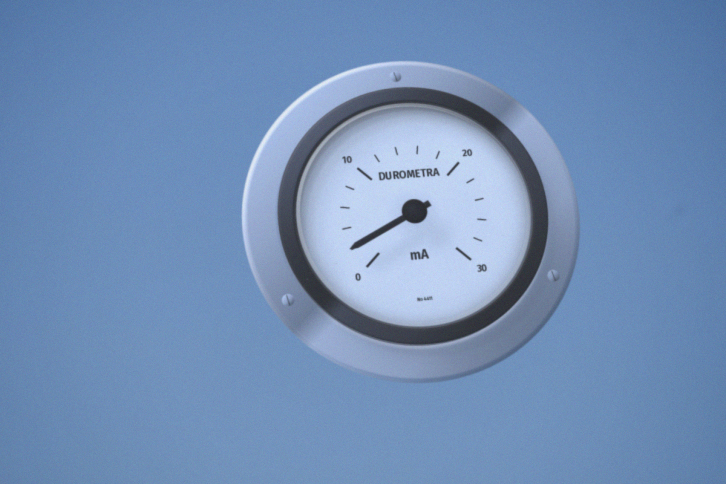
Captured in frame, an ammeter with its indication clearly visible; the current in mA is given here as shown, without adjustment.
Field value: 2 mA
